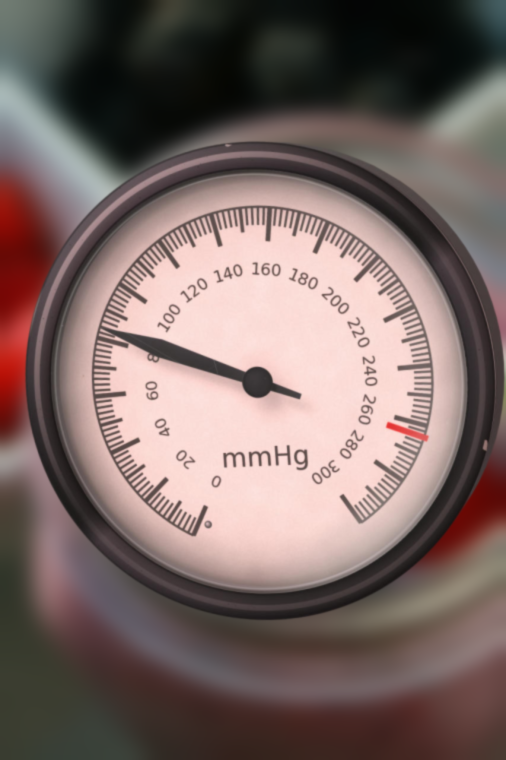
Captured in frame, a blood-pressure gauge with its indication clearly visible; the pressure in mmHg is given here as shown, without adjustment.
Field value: 84 mmHg
